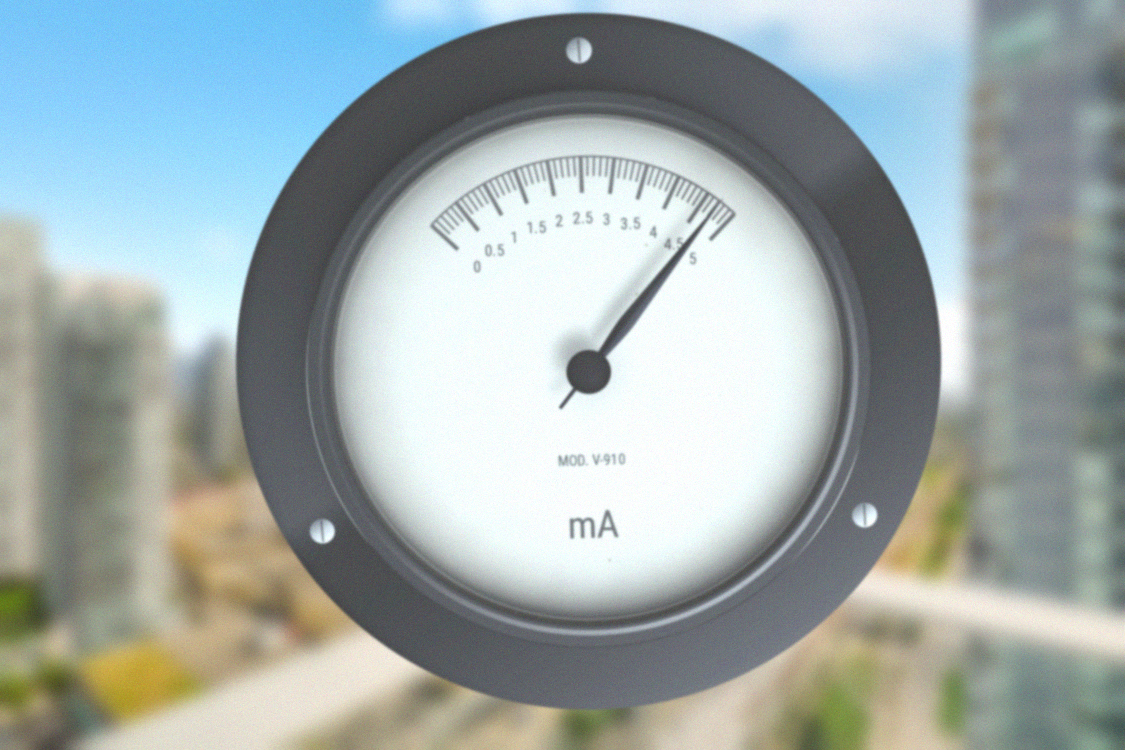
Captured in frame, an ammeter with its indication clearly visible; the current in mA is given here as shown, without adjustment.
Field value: 4.7 mA
